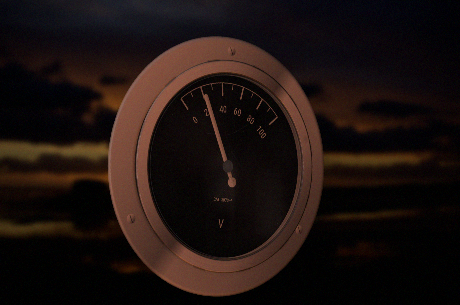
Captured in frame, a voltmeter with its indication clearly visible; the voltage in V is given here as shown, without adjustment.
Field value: 20 V
